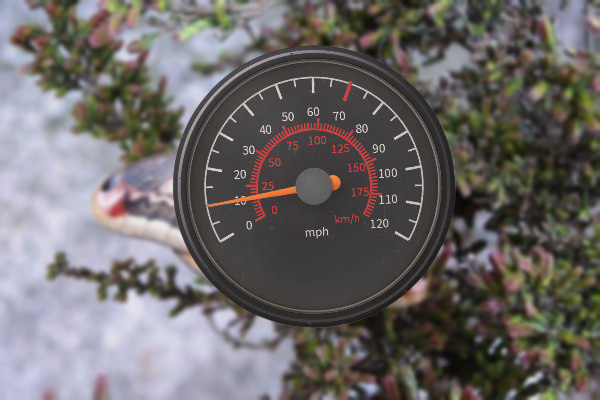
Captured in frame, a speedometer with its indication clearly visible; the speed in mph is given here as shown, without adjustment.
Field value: 10 mph
